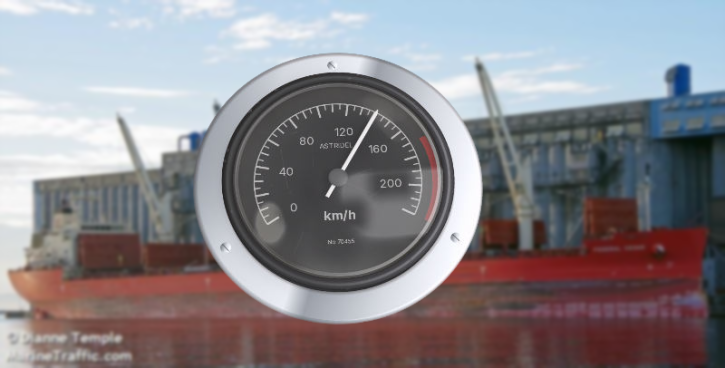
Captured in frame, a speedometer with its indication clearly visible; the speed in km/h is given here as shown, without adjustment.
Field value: 140 km/h
